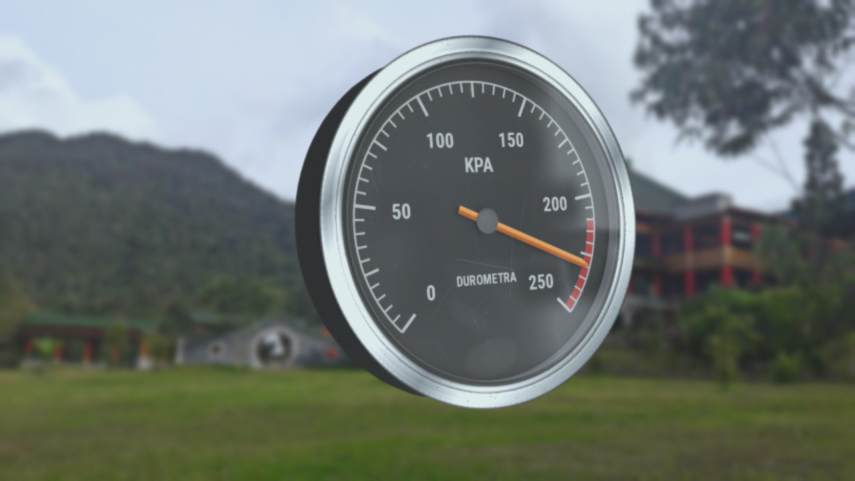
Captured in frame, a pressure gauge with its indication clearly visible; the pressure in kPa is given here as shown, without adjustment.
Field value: 230 kPa
